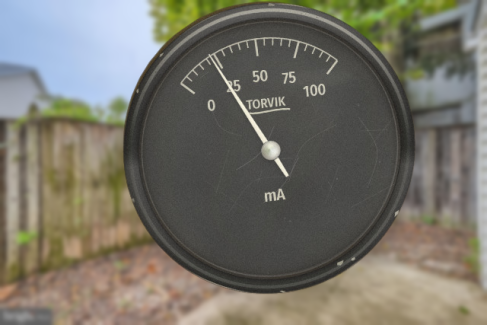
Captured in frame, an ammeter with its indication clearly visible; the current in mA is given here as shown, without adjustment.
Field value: 22.5 mA
